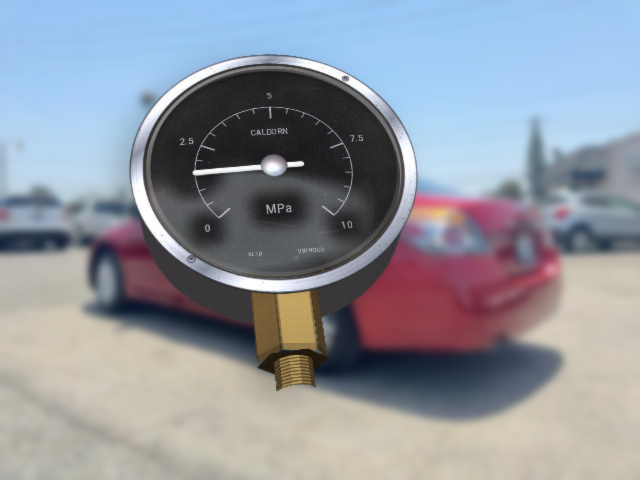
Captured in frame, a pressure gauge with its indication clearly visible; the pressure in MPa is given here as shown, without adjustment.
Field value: 1.5 MPa
